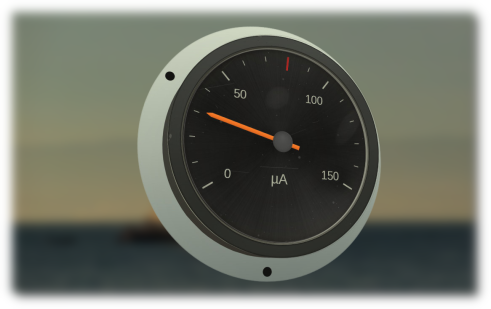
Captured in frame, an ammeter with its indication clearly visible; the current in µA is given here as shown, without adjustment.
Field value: 30 µA
